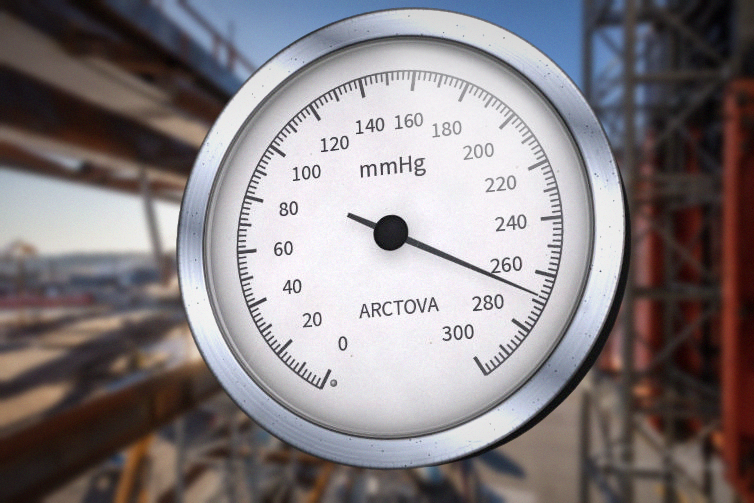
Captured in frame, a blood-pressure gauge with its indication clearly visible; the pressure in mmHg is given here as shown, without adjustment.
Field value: 268 mmHg
